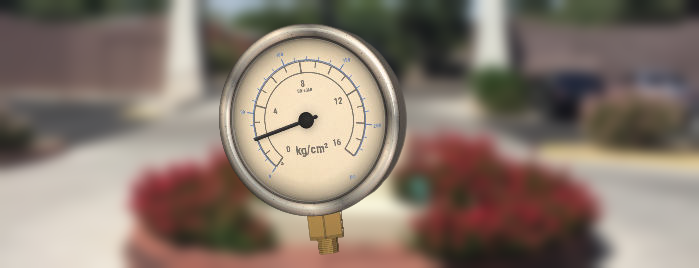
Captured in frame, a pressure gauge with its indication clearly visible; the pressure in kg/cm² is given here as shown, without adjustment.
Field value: 2 kg/cm²
